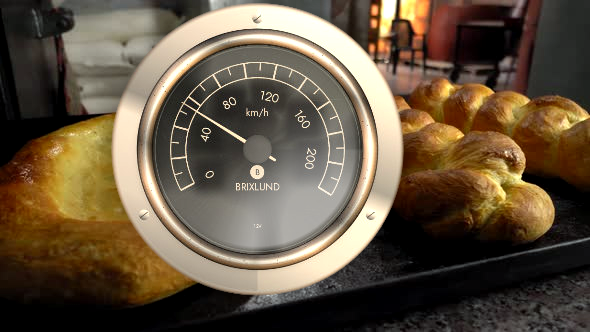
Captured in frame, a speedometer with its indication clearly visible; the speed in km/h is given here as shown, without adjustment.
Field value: 55 km/h
